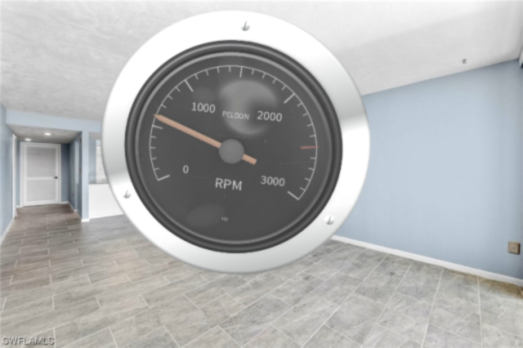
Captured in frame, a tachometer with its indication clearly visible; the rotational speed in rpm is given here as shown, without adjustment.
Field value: 600 rpm
